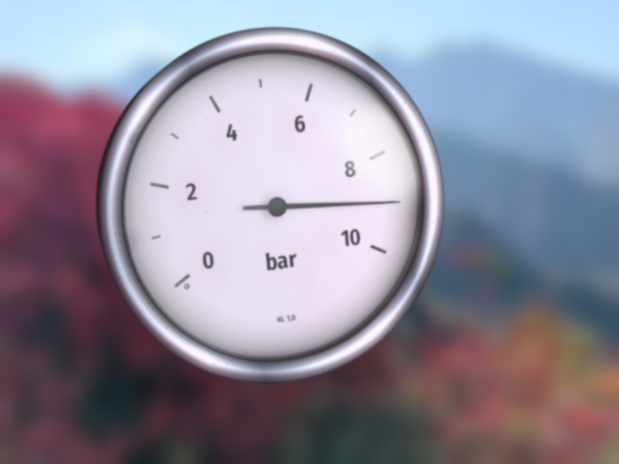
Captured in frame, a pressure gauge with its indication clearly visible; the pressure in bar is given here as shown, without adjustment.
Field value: 9 bar
